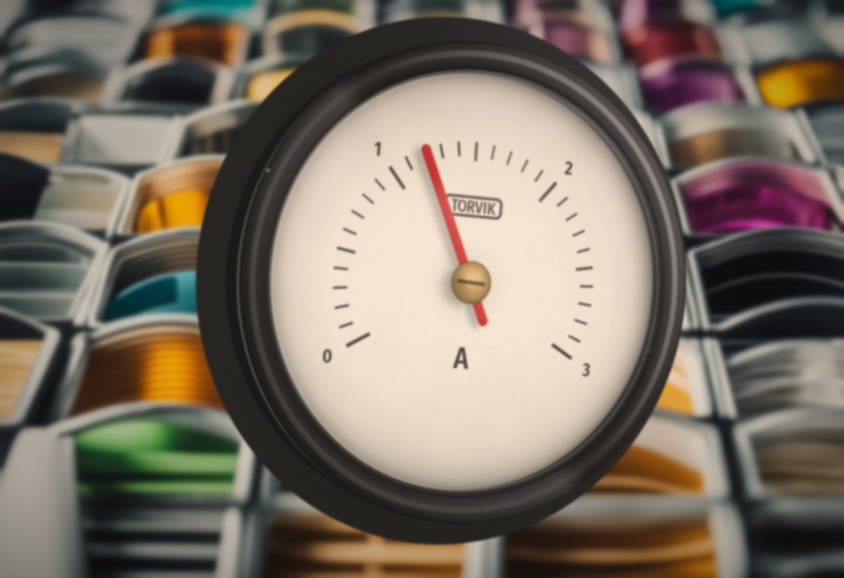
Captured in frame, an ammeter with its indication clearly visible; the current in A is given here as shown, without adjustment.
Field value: 1.2 A
